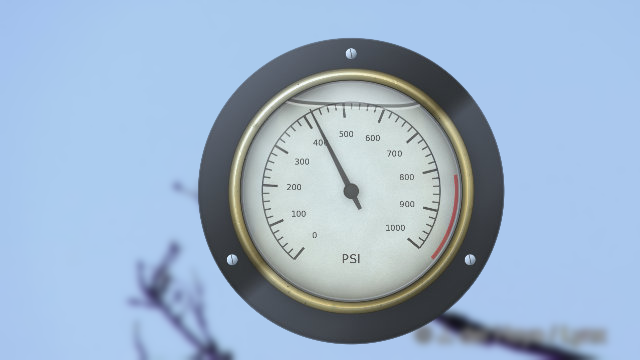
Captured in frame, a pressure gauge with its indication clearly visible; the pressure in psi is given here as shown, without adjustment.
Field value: 420 psi
